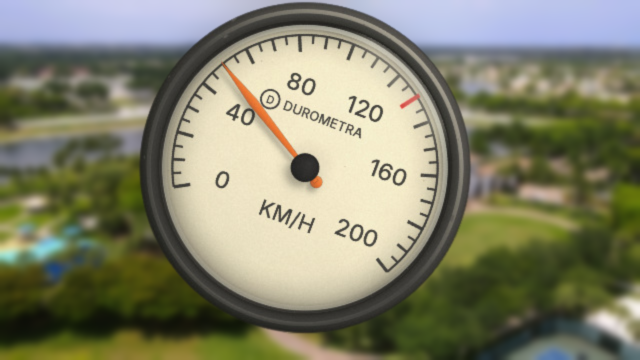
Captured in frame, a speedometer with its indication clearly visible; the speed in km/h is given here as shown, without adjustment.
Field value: 50 km/h
